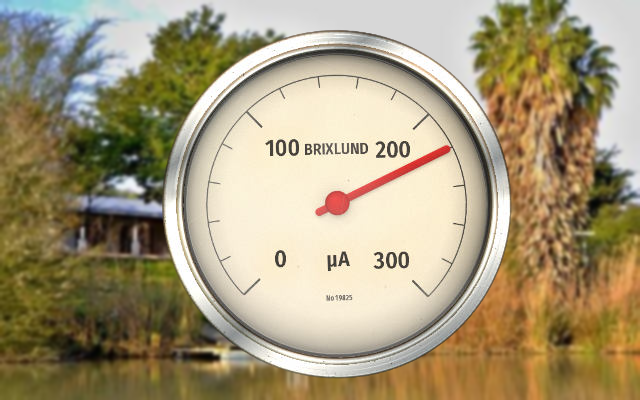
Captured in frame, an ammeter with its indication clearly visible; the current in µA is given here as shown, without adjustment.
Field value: 220 µA
